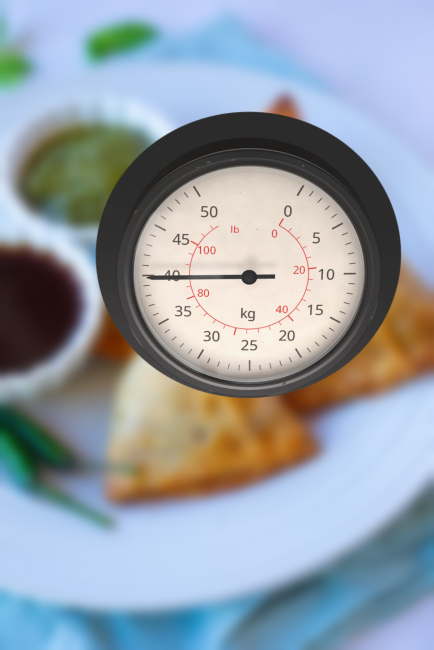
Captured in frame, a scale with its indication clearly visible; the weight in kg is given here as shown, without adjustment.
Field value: 40 kg
